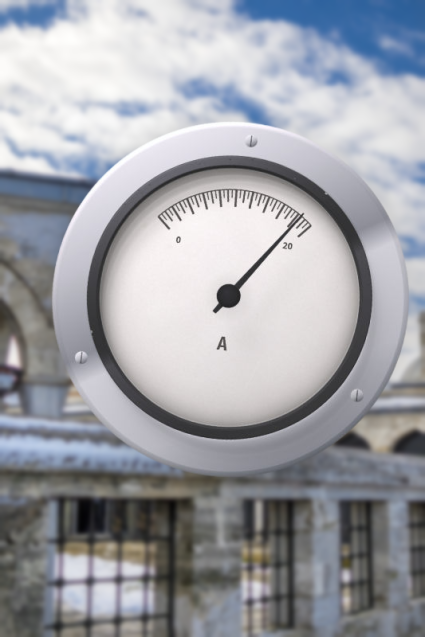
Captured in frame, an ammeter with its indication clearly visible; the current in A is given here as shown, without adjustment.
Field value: 18.5 A
